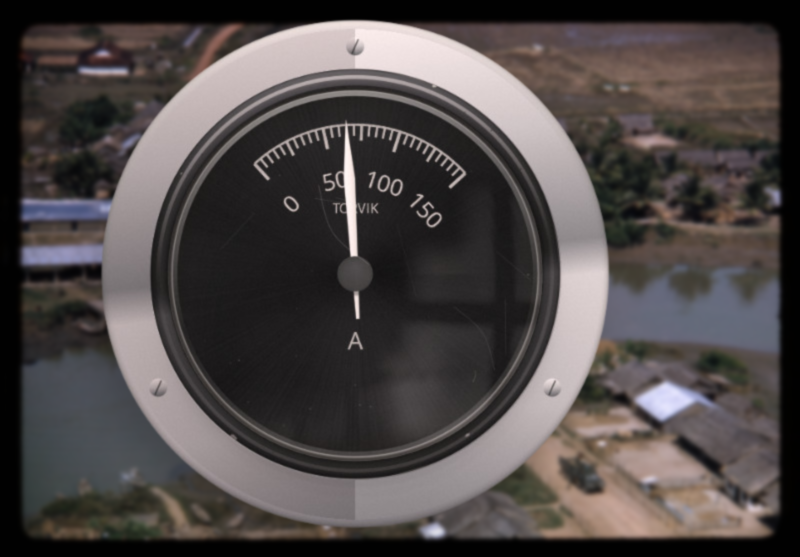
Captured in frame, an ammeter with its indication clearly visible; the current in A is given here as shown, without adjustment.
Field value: 65 A
